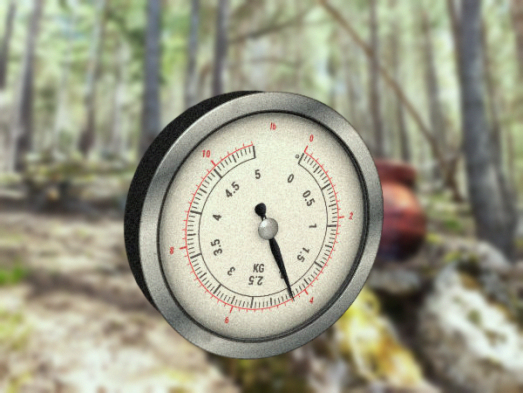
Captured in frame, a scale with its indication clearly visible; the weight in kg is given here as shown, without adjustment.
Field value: 2 kg
